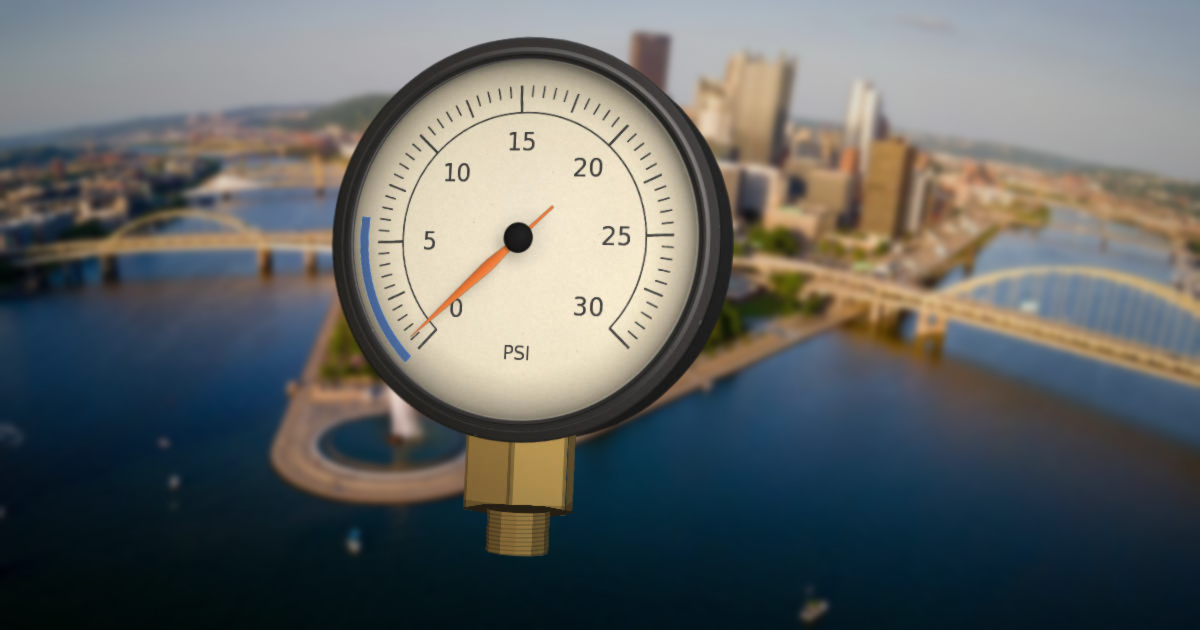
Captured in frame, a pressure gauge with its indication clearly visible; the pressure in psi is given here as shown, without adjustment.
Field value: 0.5 psi
